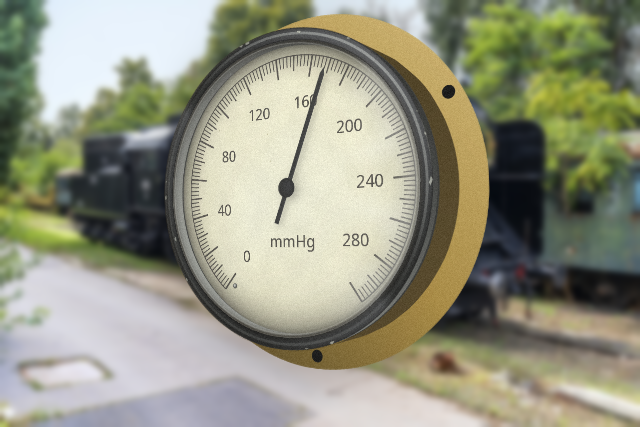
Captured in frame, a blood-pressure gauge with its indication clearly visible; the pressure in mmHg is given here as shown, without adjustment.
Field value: 170 mmHg
